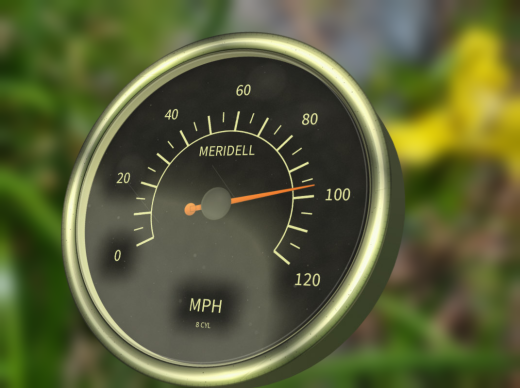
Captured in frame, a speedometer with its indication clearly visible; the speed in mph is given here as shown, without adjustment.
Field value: 97.5 mph
